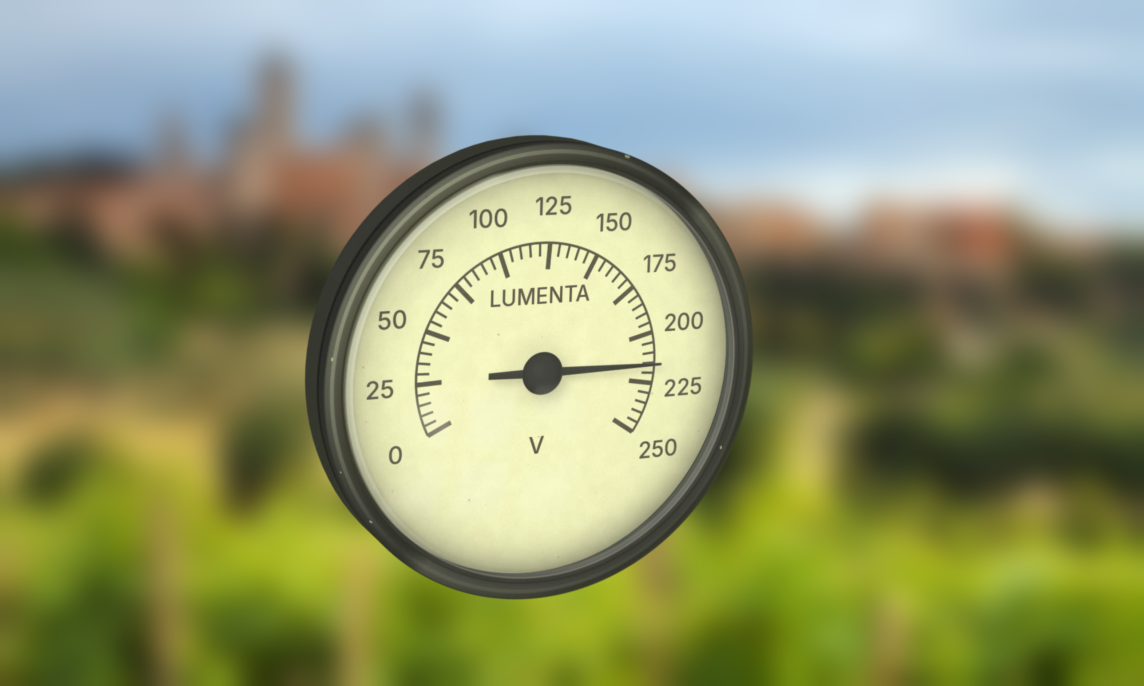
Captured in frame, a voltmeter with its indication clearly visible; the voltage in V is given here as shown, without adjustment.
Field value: 215 V
